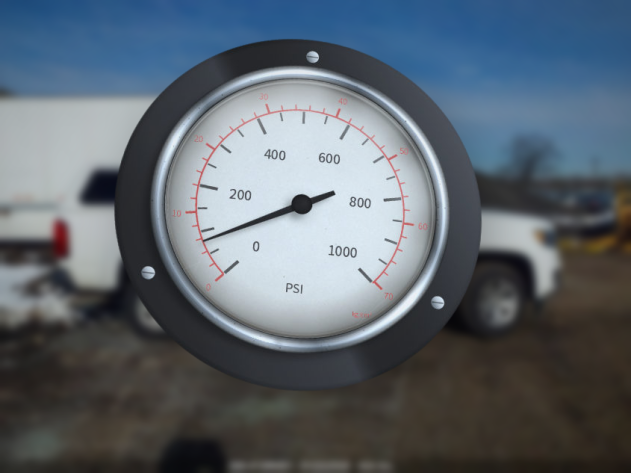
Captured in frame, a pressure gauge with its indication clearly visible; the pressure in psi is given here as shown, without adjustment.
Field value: 75 psi
